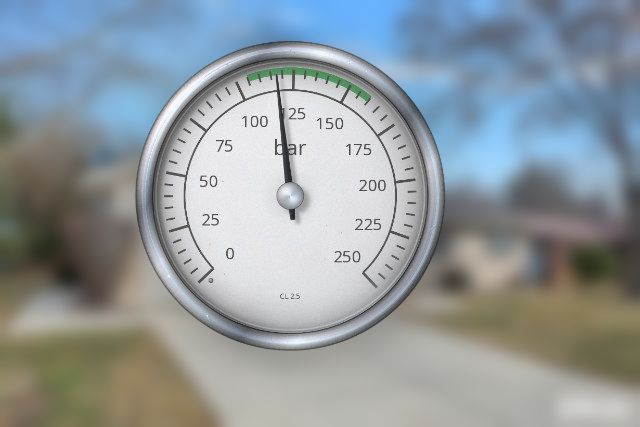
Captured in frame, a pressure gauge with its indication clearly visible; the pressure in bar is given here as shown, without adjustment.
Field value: 117.5 bar
